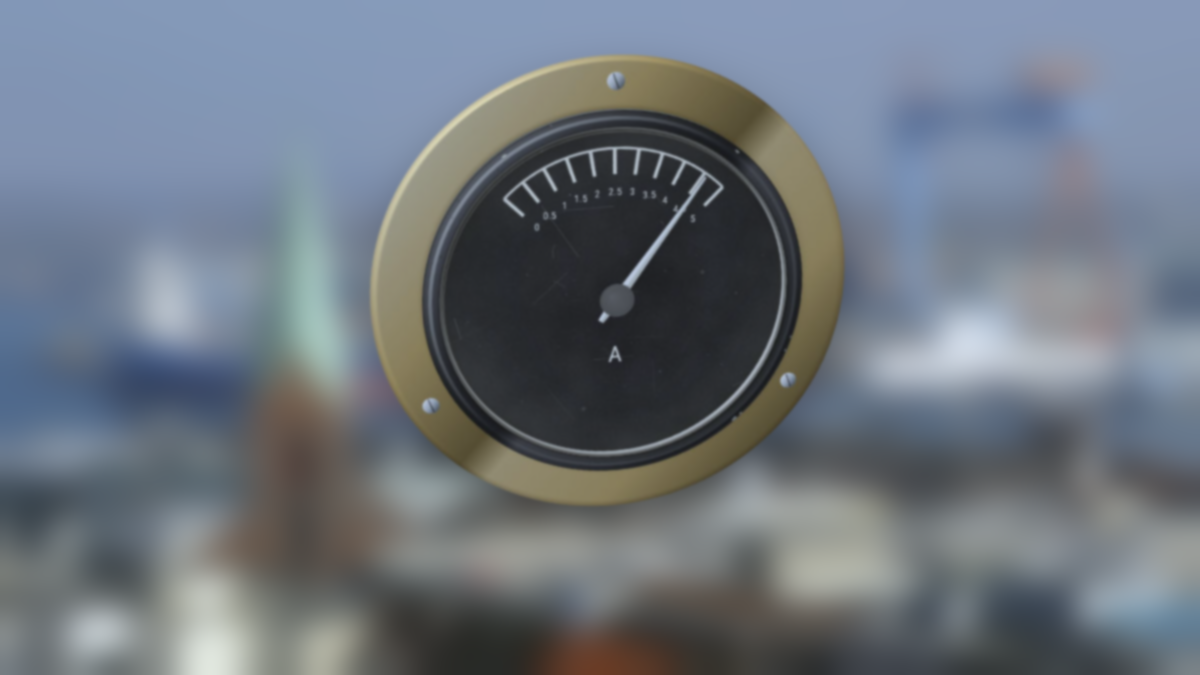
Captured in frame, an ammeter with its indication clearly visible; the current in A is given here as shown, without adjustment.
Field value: 4.5 A
